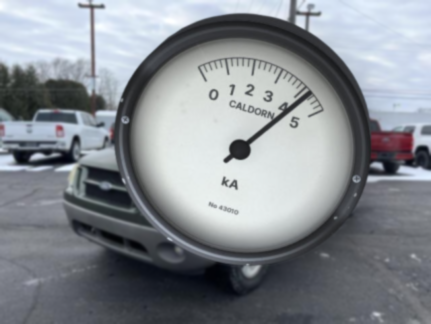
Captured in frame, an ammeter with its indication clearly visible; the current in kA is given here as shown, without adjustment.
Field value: 4.2 kA
